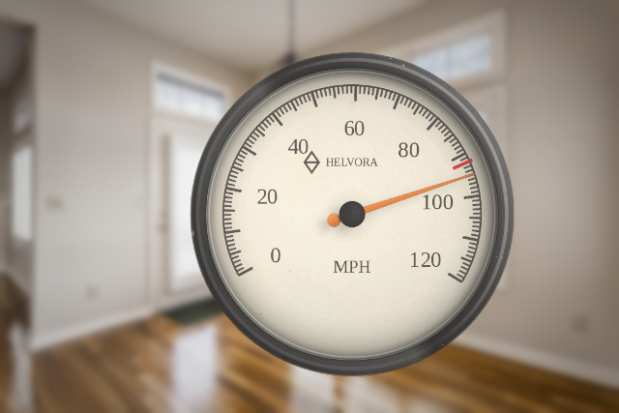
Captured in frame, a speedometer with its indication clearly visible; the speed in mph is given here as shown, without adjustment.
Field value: 95 mph
